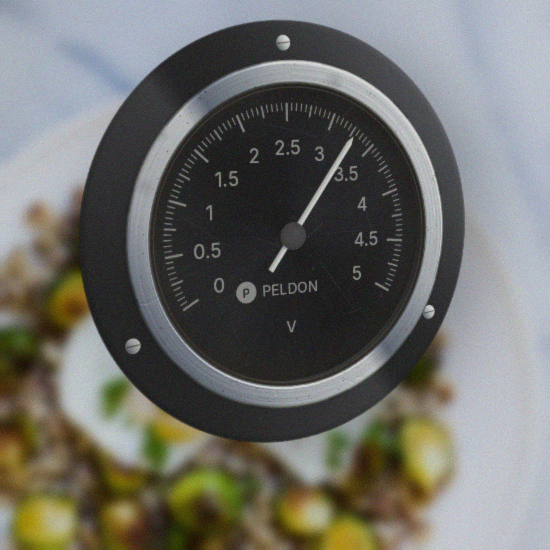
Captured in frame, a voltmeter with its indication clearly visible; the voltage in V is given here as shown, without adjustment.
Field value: 3.25 V
